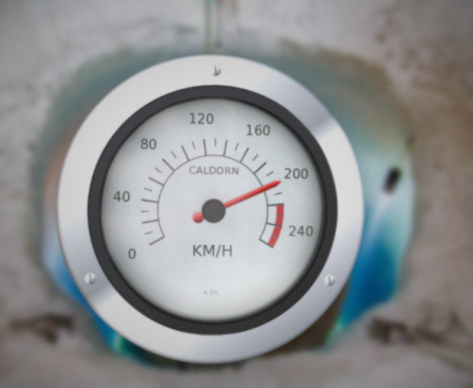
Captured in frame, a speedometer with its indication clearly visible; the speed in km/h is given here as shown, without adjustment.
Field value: 200 km/h
